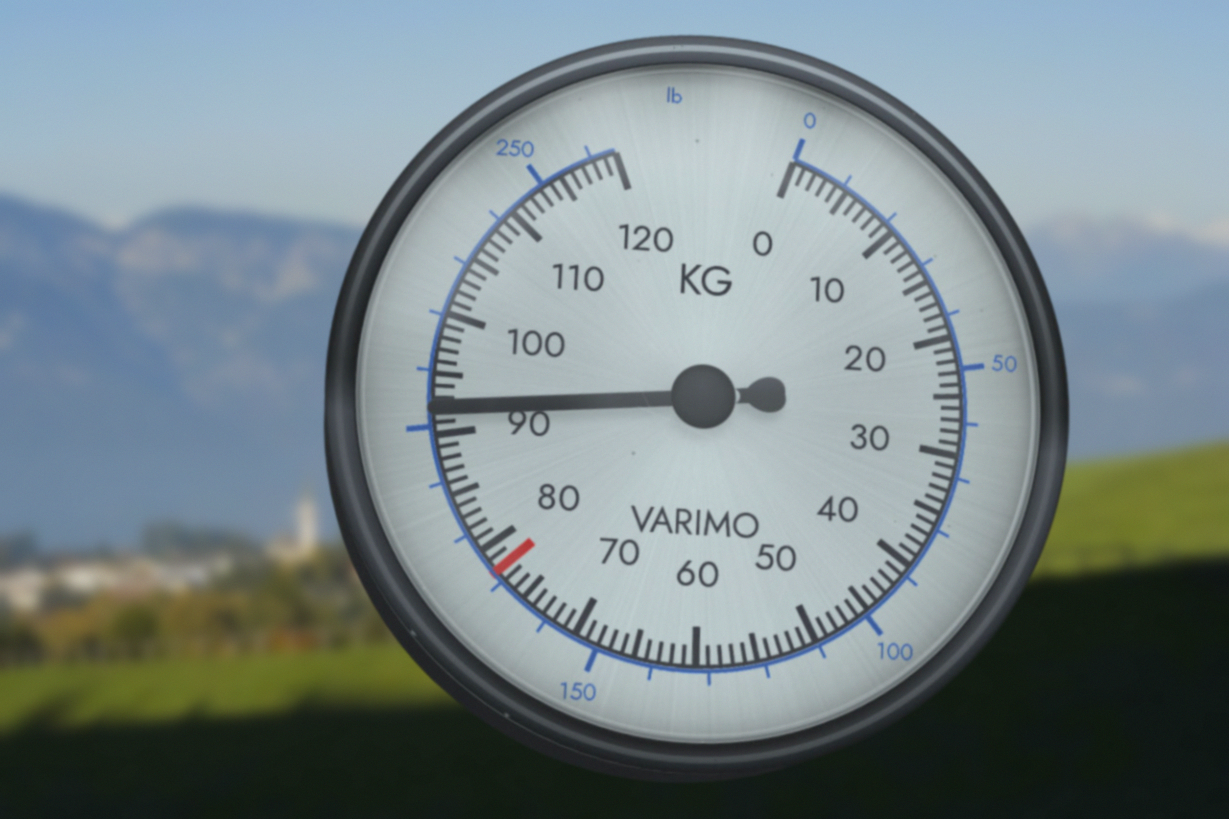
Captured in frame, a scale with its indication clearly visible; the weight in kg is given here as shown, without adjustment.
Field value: 92 kg
